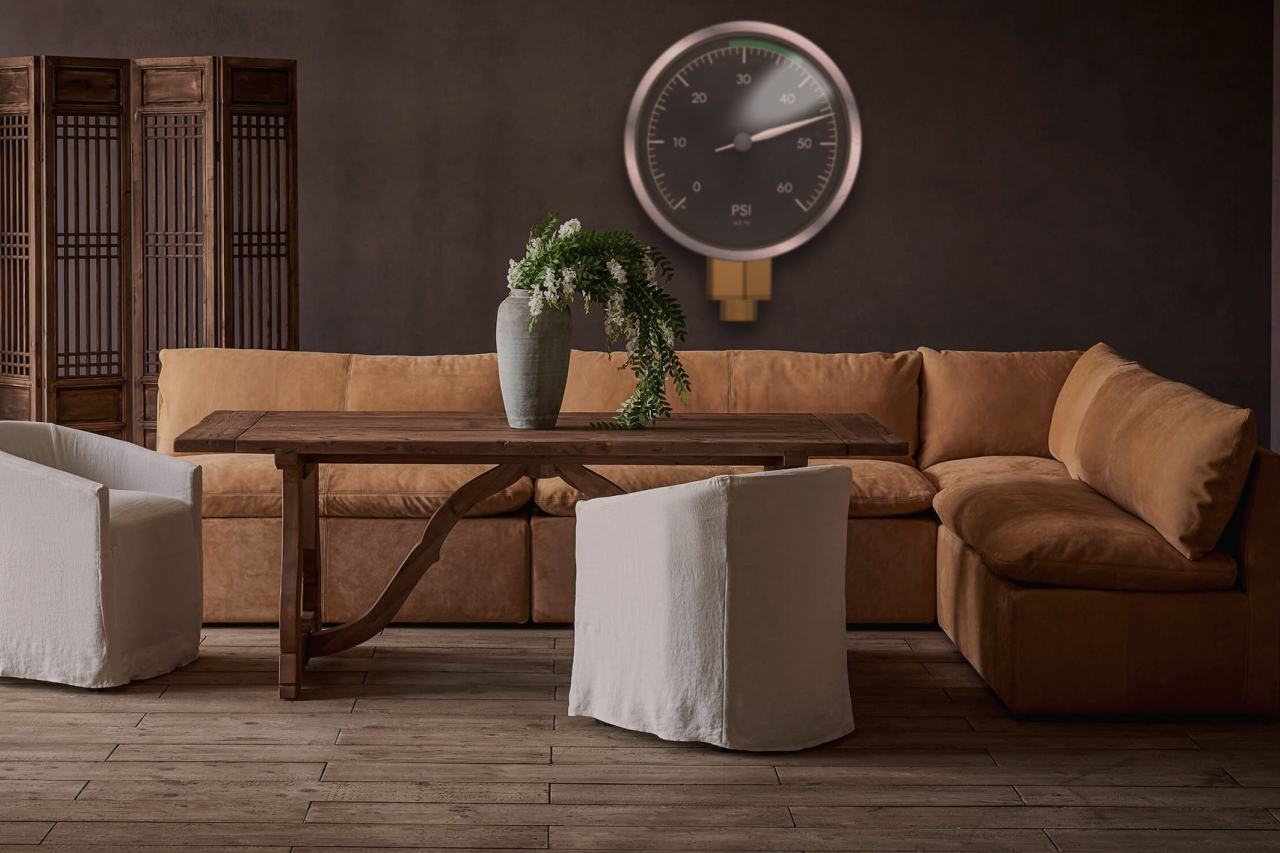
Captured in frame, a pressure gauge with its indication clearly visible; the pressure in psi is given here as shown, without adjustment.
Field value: 46 psi
